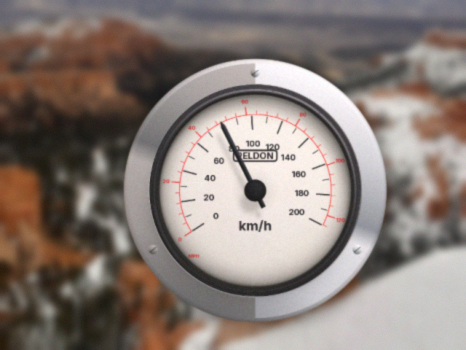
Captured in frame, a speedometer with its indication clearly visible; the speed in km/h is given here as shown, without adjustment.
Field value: 80 km/h
